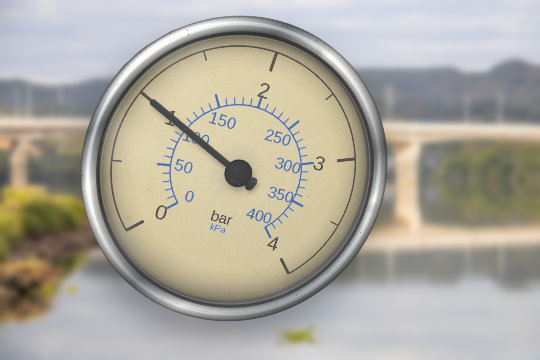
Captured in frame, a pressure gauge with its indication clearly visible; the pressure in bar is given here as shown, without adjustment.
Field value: 1 bar
